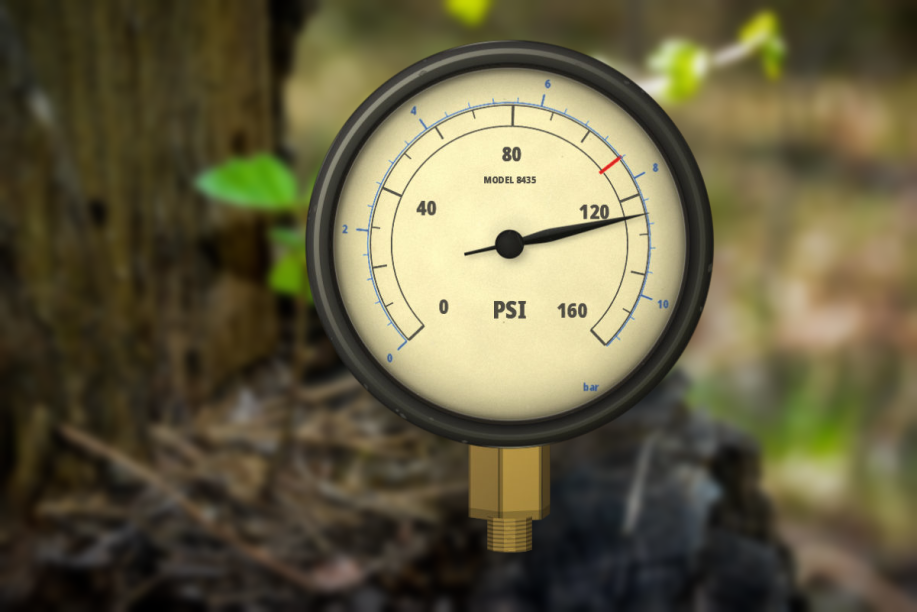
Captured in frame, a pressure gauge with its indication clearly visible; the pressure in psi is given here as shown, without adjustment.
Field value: 125 psi
